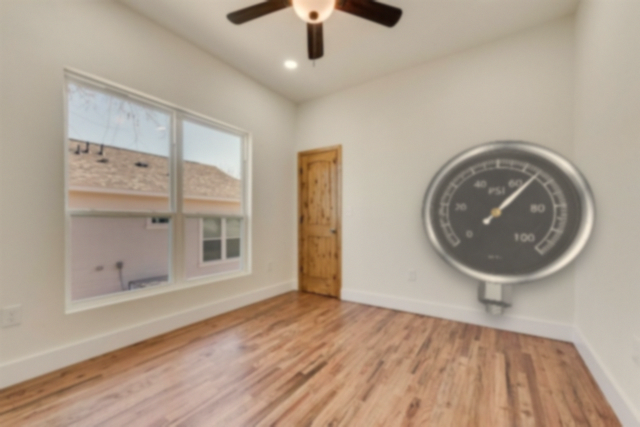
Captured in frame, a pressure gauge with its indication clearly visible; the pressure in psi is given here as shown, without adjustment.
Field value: 65 psi
